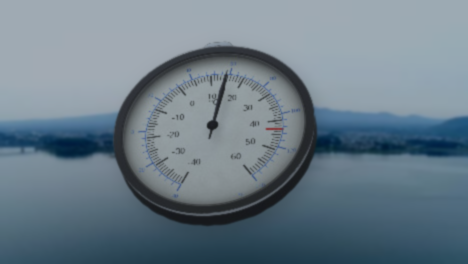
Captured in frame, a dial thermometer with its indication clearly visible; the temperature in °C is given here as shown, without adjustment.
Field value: 15 °C
